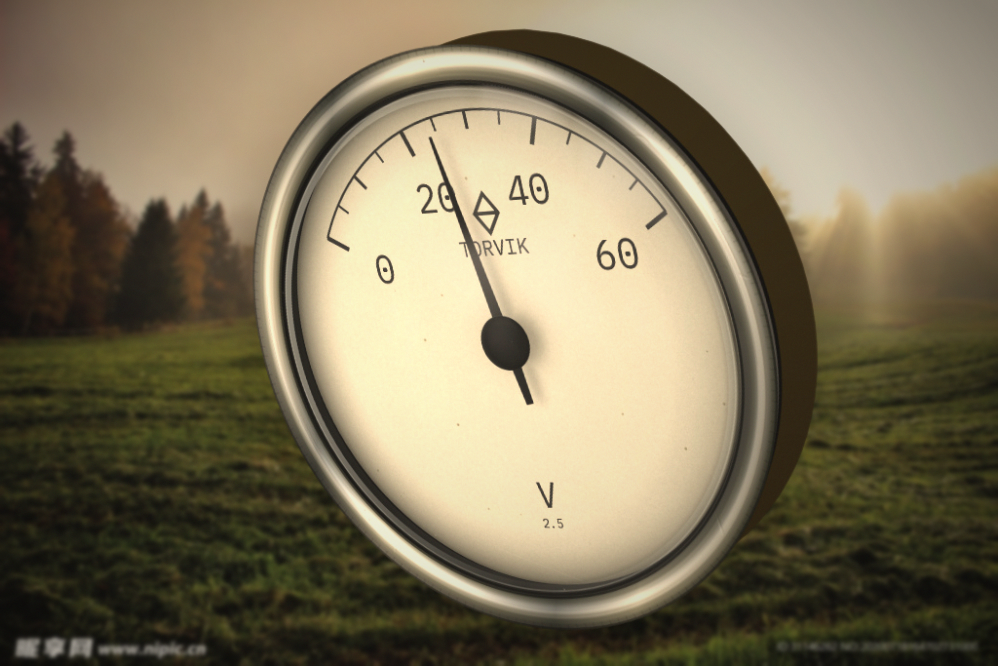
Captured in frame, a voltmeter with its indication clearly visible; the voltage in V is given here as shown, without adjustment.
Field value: 25 V
